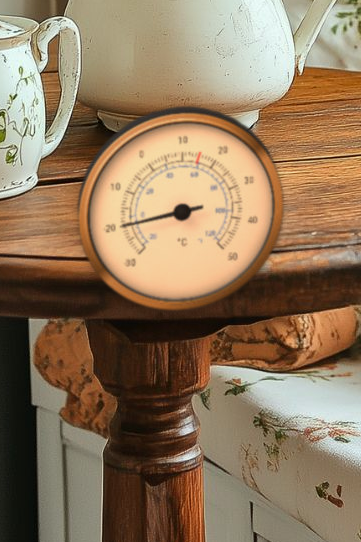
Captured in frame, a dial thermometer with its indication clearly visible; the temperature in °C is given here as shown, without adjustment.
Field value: -20 °C
